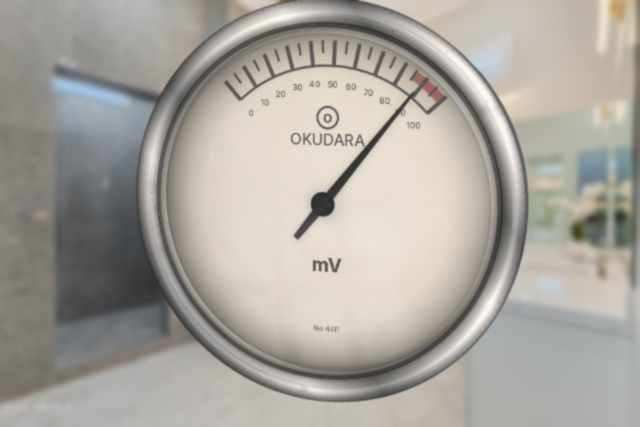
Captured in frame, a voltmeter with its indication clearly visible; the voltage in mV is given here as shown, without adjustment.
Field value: 90 mV
